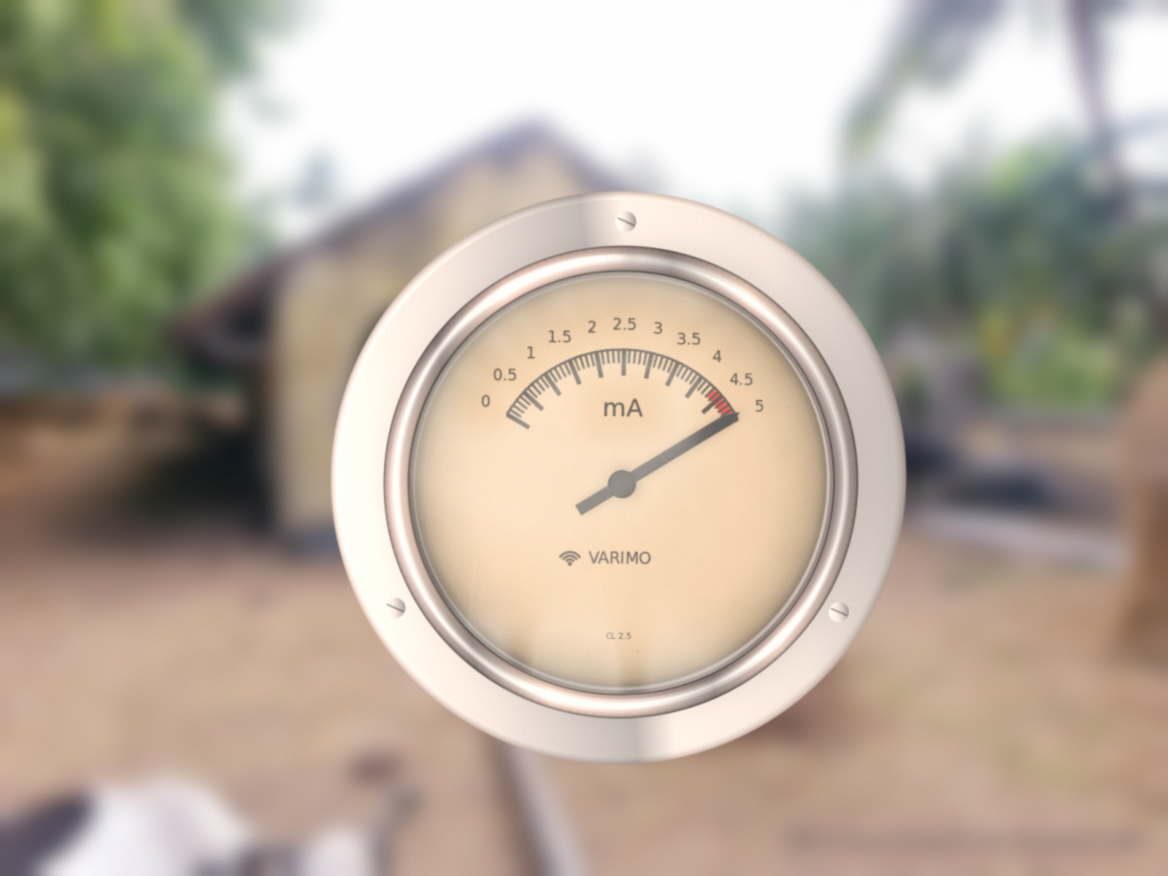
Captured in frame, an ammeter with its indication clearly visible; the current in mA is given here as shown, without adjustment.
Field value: 4.9 mA
